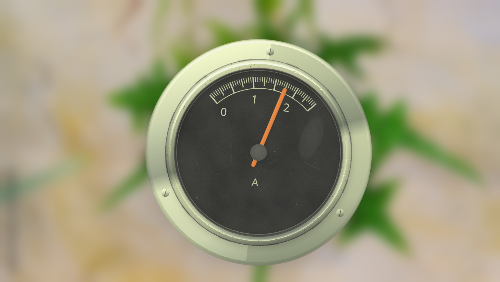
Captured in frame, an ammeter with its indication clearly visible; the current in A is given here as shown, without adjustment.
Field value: 1.75 A
